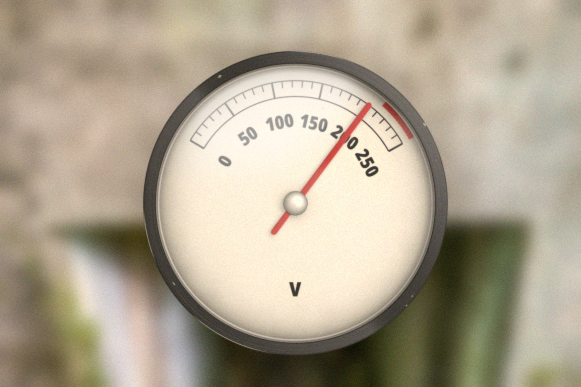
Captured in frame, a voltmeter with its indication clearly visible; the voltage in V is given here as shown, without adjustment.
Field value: 200 V
